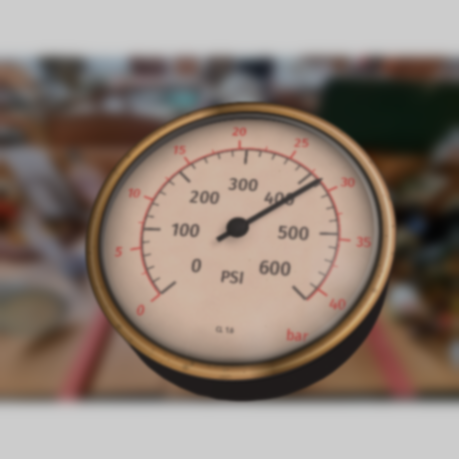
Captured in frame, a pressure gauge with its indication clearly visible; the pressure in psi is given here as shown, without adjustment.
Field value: 420 psi
